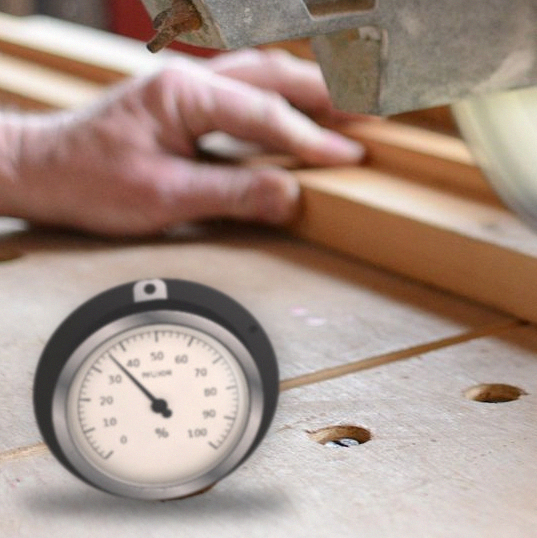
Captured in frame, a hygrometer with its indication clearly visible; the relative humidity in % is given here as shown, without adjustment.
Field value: 36 %
